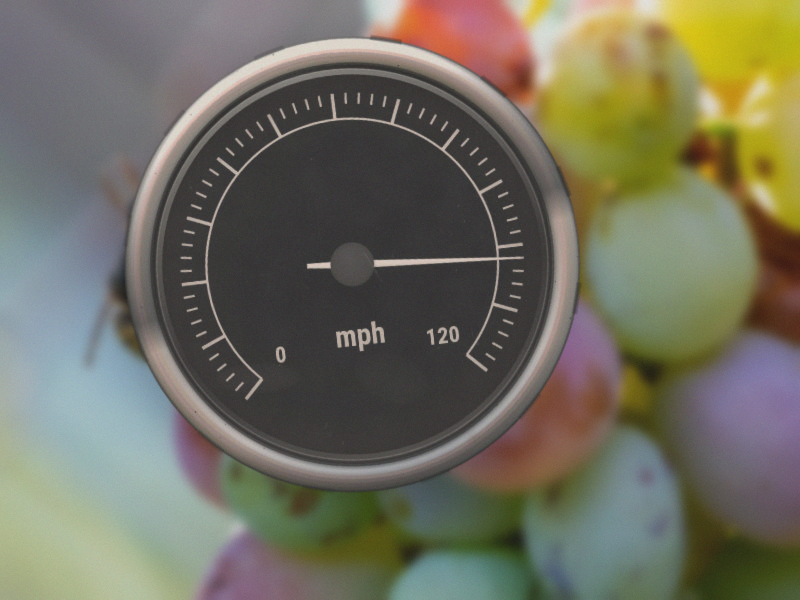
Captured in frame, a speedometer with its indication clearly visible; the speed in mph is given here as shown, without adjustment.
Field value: 102 mph
